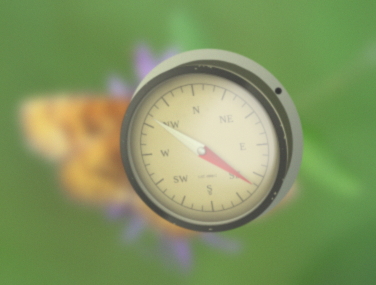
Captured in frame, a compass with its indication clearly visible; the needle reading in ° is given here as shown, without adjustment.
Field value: 130 °
